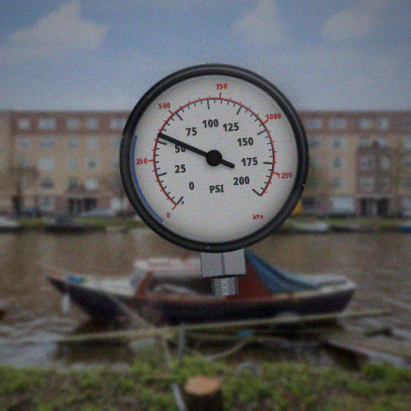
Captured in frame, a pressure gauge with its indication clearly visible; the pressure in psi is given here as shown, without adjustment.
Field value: 55 psi
